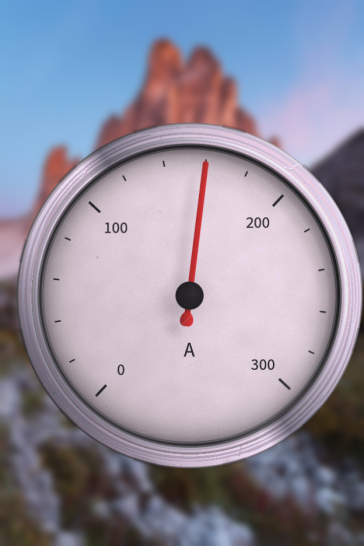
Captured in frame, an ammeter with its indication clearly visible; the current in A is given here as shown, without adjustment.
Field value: 160 A
